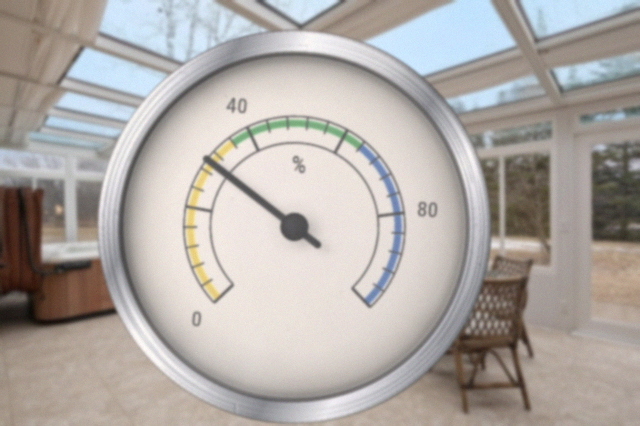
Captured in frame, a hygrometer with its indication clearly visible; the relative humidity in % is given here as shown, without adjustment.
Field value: 30 %
